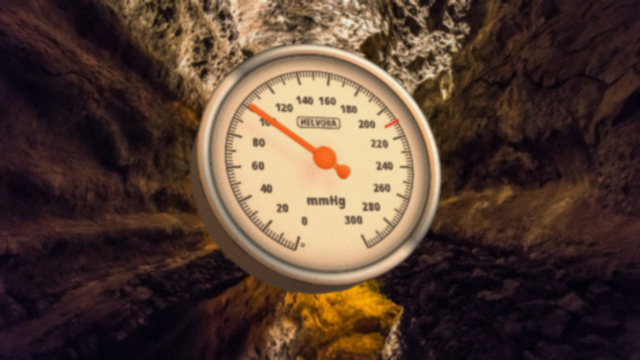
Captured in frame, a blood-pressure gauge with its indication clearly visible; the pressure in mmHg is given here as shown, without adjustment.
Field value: 100 mmHg
